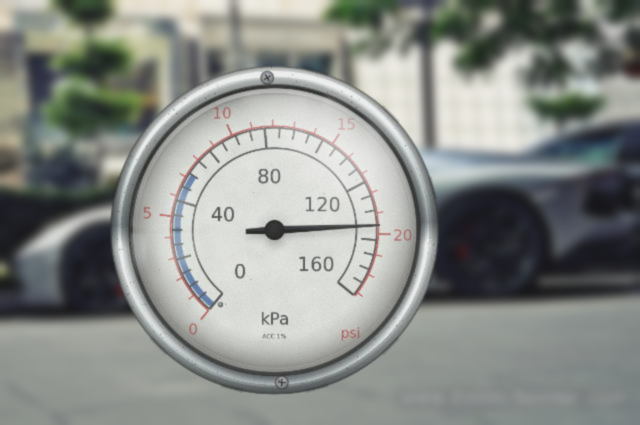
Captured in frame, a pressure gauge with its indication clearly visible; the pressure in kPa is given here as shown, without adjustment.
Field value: 135 kPa
